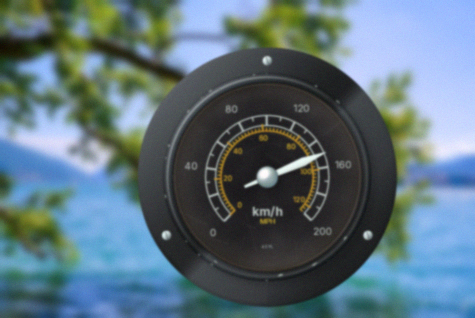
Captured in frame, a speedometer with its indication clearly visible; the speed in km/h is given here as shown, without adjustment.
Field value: 150 km/h
